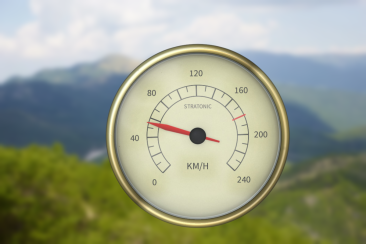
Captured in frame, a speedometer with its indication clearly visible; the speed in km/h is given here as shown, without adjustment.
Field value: 55 km/h
